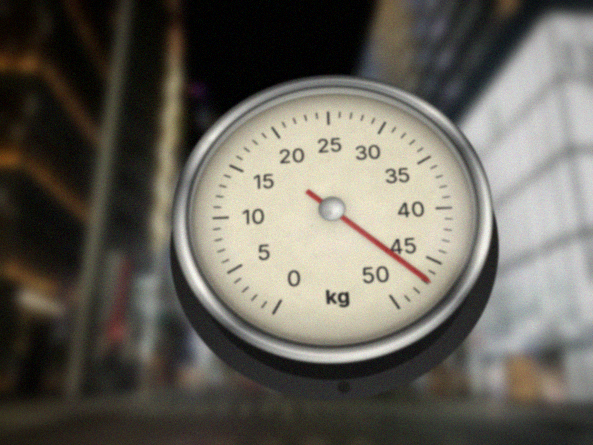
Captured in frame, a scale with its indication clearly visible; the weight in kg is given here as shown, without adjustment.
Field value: 47 kg
